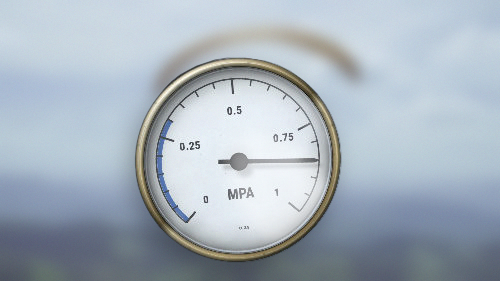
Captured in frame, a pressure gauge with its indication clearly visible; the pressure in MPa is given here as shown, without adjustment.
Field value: 0.85 MPa
